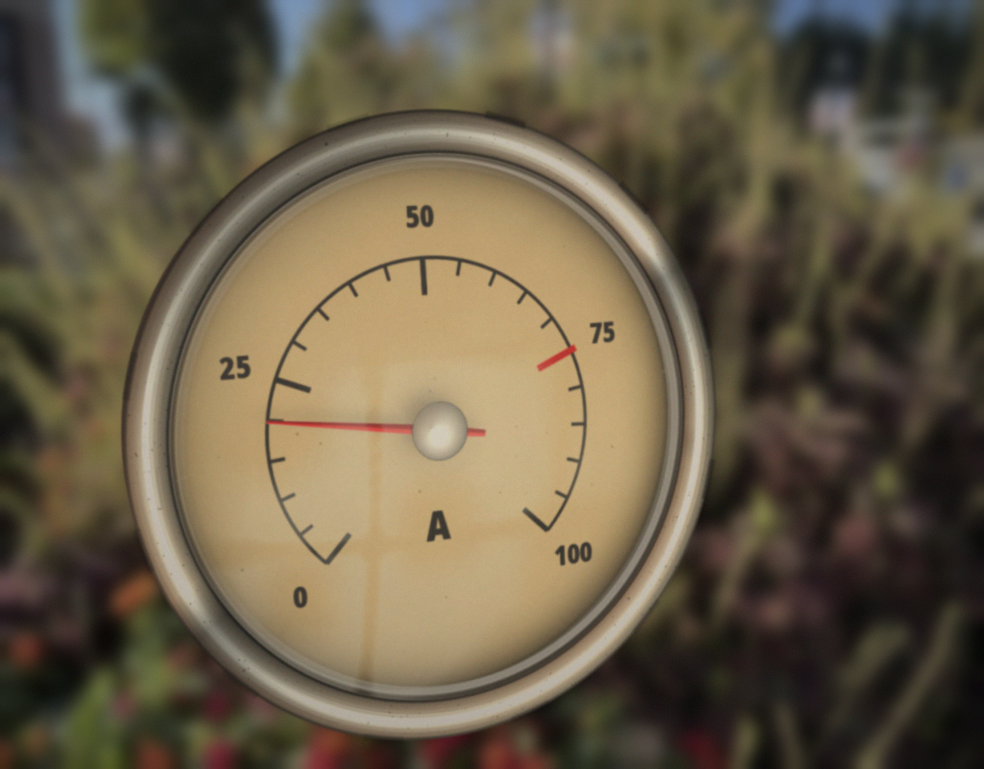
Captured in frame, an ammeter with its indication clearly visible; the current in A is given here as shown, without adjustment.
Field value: 20 A
